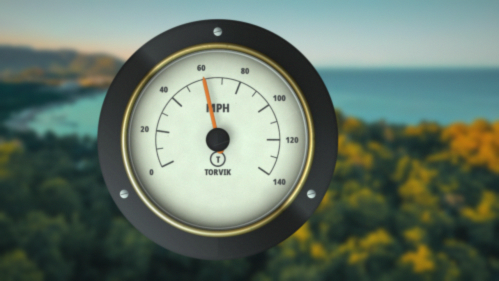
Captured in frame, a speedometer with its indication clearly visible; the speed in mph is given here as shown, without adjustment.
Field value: 60 mph
